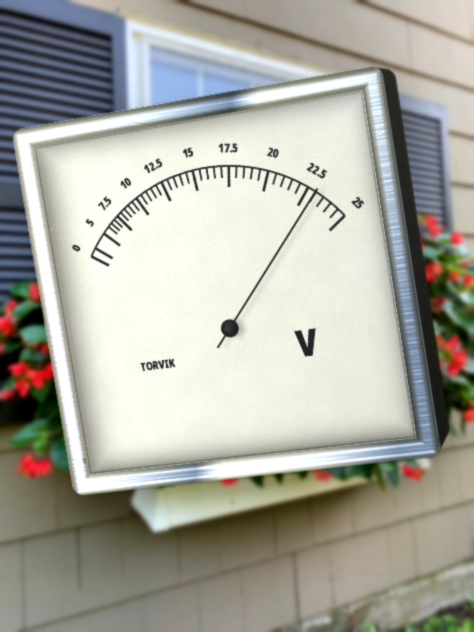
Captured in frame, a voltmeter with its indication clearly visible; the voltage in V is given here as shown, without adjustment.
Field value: 23 V
